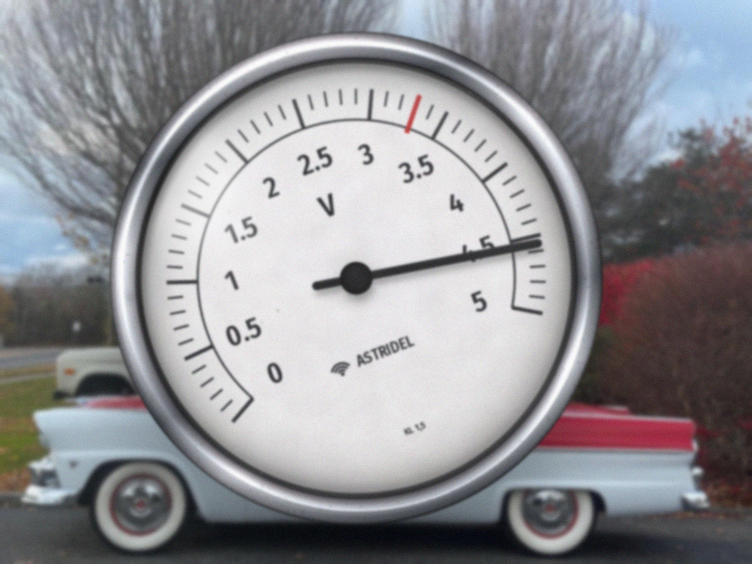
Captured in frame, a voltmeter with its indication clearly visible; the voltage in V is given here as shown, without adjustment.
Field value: 4.55 V
